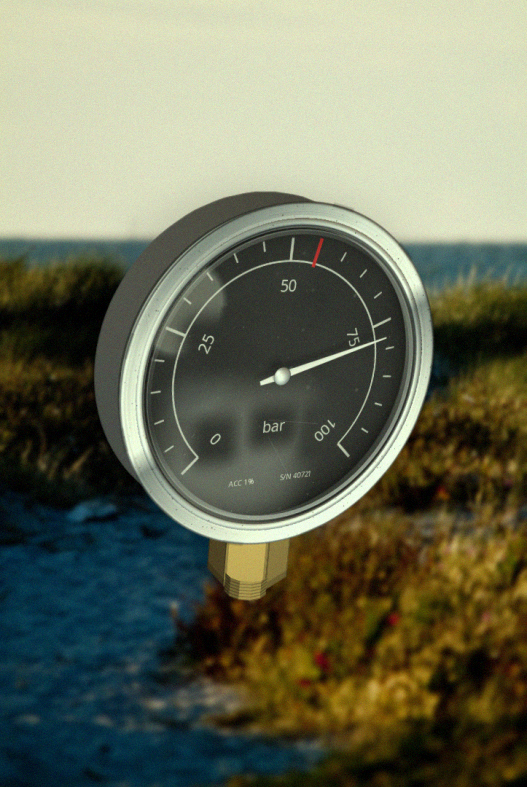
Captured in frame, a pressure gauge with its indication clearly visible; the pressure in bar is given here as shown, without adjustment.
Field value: 77.5 bar
